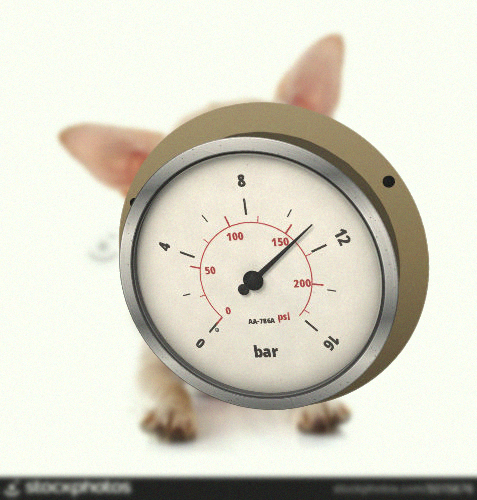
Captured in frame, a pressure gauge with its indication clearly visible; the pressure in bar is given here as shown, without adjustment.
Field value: 11 bar
